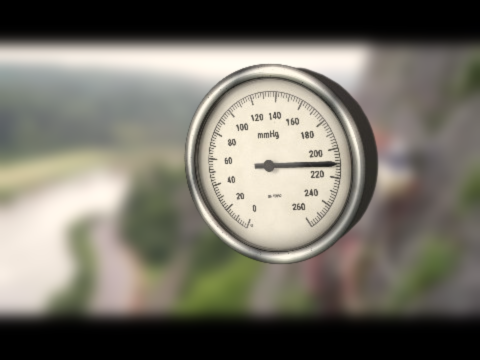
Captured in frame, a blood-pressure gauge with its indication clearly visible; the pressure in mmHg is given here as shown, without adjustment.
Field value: 210 mmHg
